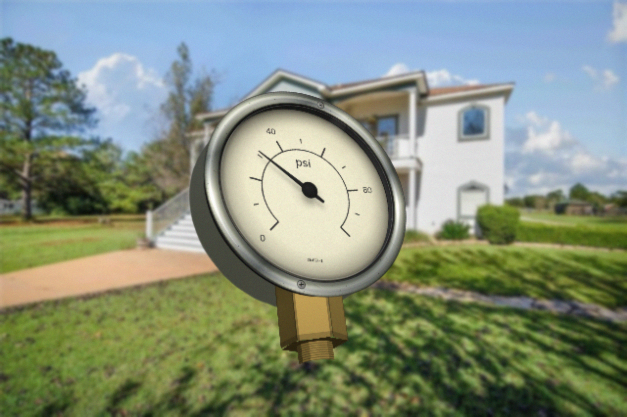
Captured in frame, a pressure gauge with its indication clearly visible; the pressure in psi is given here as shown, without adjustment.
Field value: 30 psi
